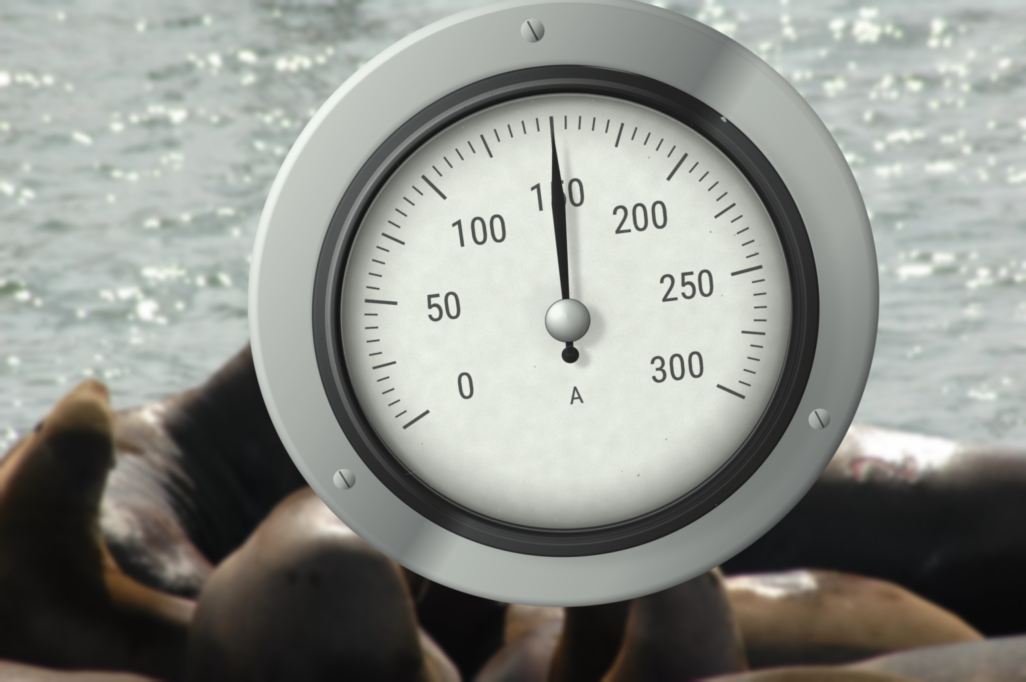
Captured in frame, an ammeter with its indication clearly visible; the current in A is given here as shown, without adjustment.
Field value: 150 A
